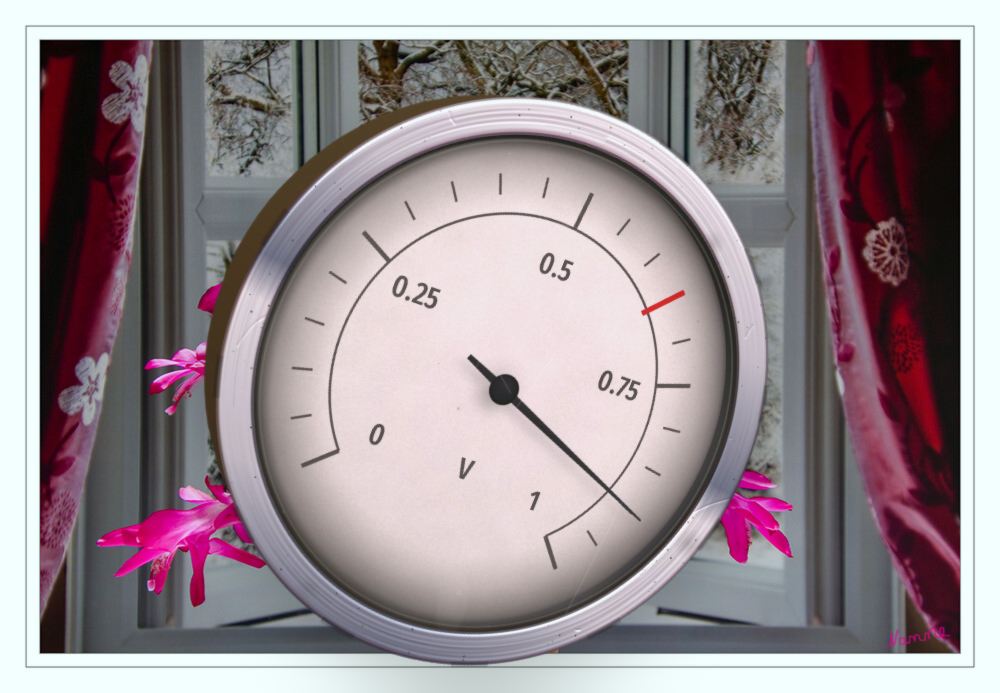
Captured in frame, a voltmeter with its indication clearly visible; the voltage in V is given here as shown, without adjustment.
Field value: 0.9 V
